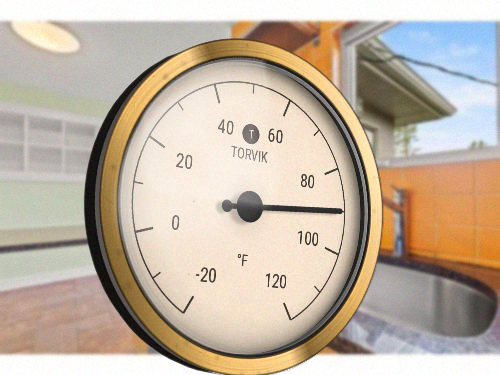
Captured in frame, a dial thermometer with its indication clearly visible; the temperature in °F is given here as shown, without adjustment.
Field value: 90 °F
